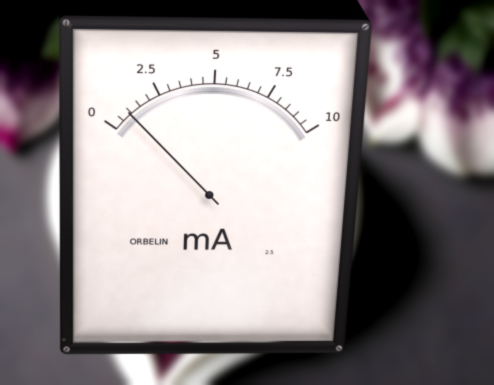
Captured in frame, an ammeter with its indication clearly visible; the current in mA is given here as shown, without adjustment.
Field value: 1 mA
